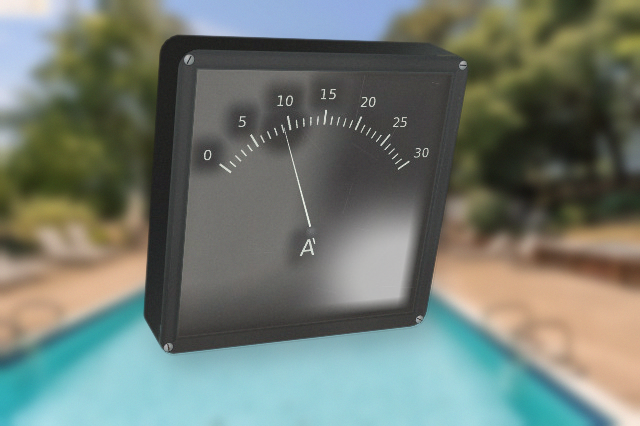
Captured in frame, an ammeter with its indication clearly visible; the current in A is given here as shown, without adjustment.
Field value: 9 A
